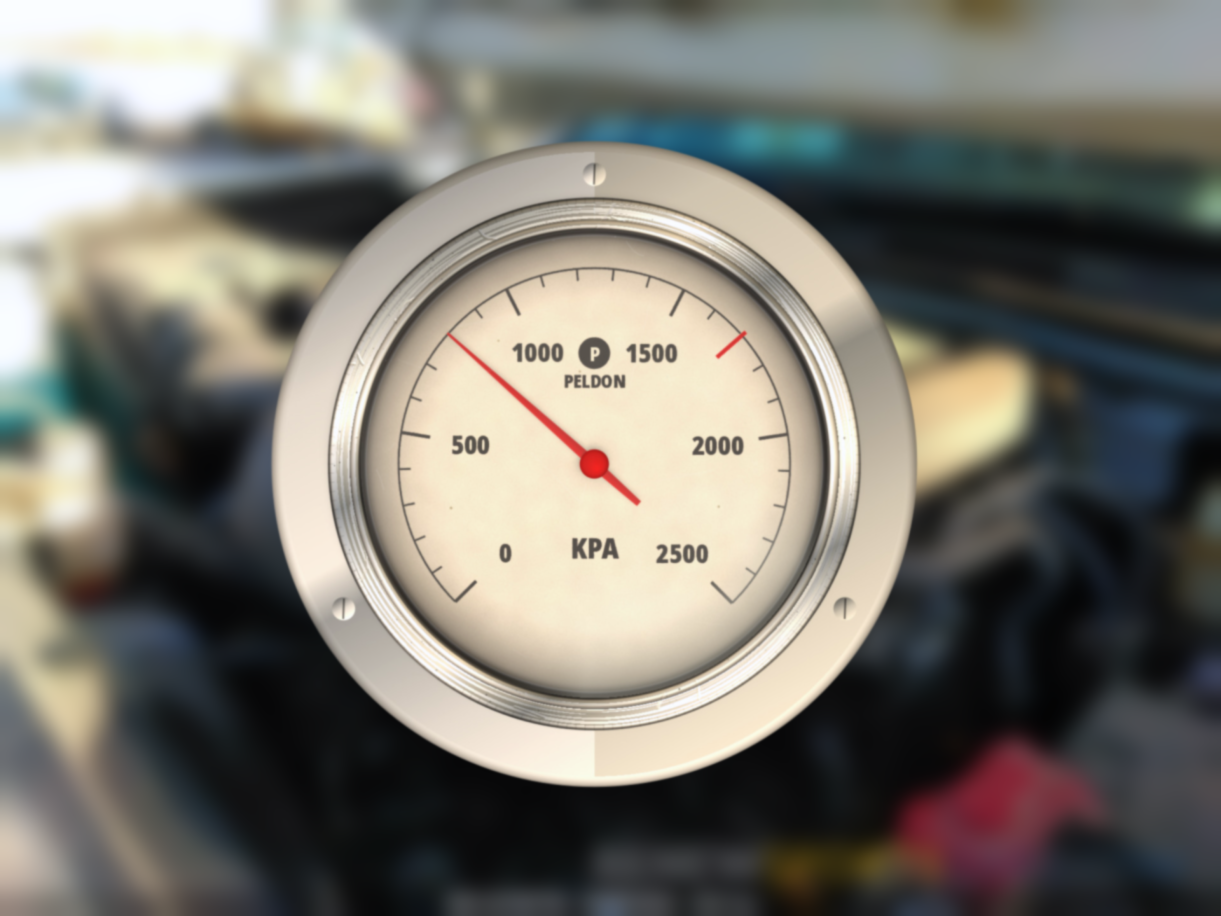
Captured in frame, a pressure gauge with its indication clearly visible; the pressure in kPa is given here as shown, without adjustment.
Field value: 800 kPa
